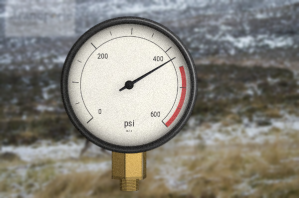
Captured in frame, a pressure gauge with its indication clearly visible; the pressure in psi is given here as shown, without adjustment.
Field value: 425 psi
